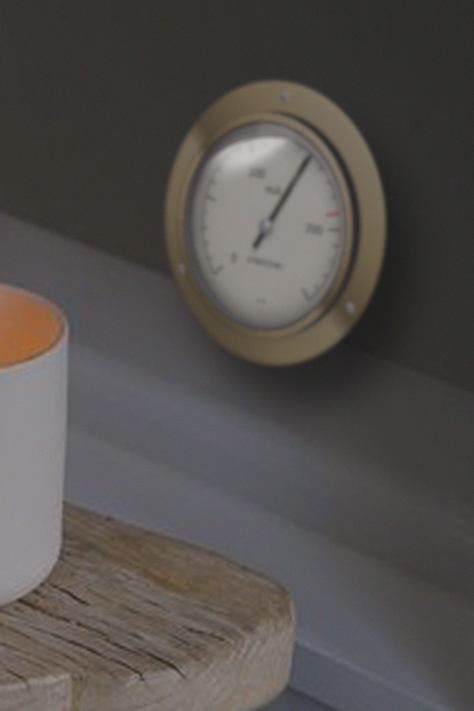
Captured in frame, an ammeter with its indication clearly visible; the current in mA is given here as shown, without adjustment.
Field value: 150 mA
